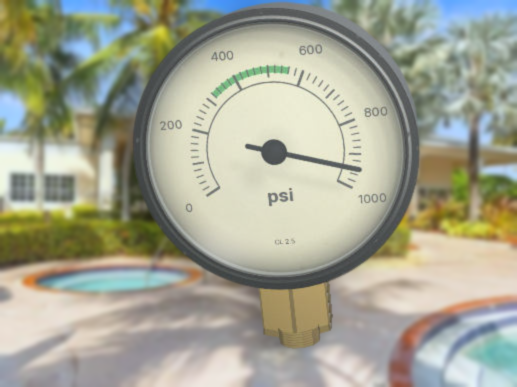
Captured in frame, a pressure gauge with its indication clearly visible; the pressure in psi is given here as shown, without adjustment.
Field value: 940 psi
